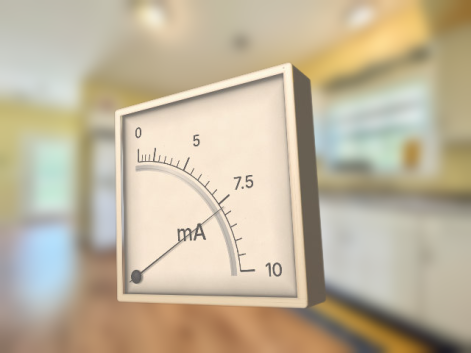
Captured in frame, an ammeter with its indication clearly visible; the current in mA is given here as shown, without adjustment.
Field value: 7.75 mA
